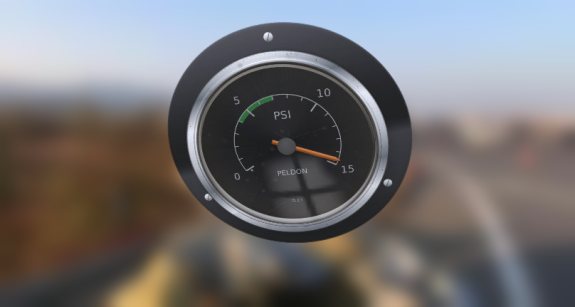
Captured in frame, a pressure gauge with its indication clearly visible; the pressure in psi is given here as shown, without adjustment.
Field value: 14.5 psi
